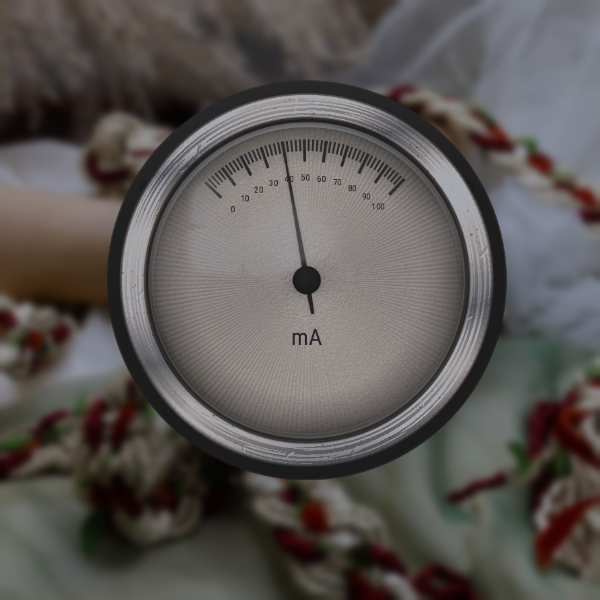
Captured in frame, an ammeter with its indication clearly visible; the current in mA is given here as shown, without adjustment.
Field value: 40 mA
